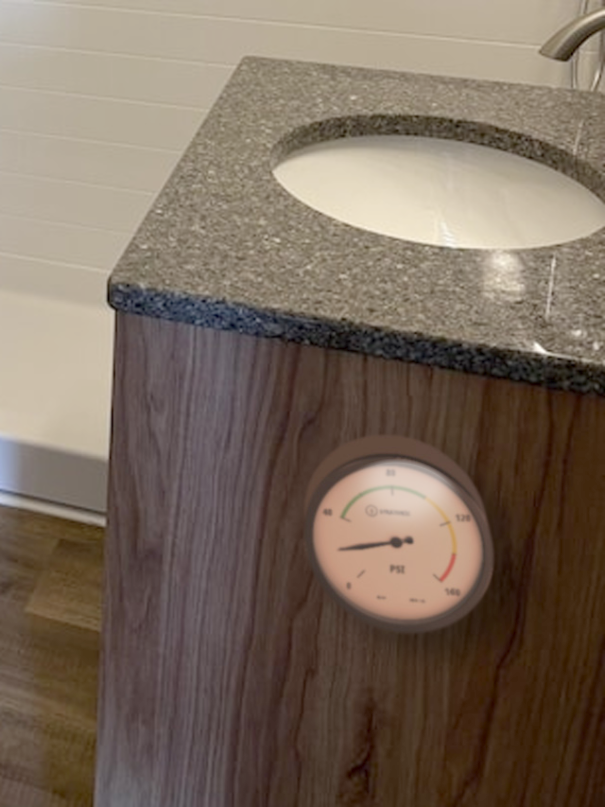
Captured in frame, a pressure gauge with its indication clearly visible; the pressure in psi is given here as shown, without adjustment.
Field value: 20 psi
